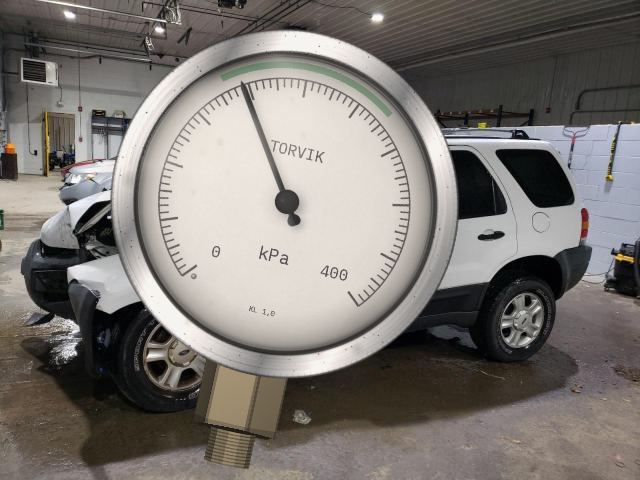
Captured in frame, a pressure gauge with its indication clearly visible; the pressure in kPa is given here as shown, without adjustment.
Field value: 155 kPa
